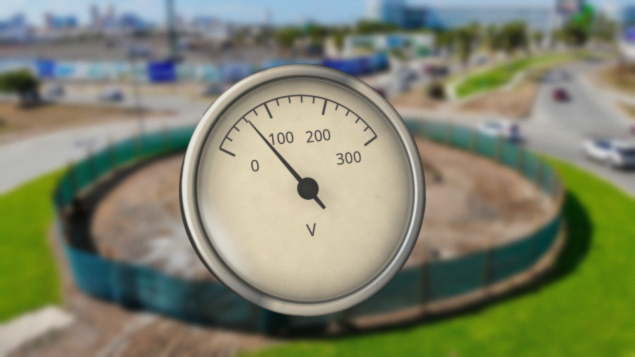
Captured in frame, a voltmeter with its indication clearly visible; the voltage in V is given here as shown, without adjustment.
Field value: 60 V
